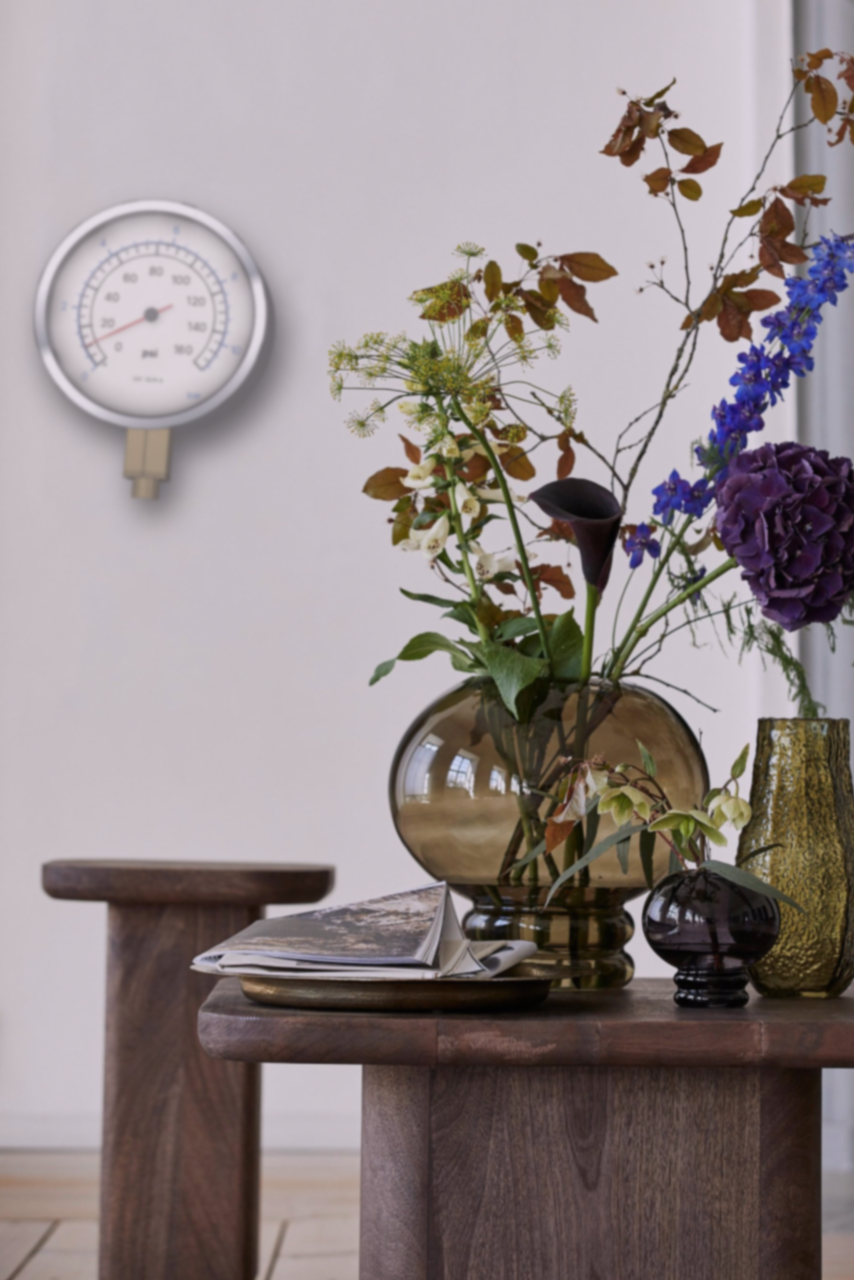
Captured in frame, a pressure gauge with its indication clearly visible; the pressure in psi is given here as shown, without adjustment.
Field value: 10 psi
